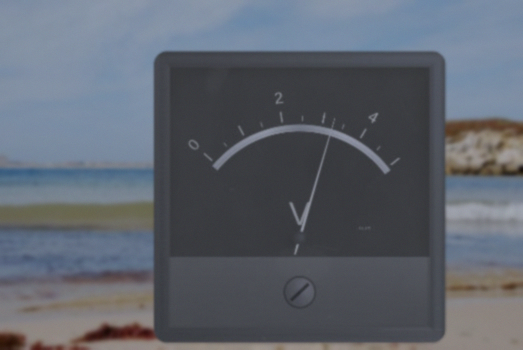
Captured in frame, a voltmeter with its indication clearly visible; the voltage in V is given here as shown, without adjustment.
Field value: 3.25 V
